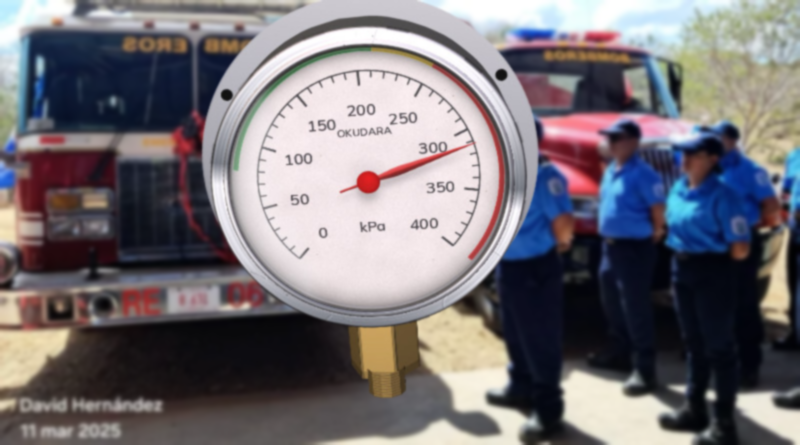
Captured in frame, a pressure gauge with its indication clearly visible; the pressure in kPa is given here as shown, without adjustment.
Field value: 310 kPa
